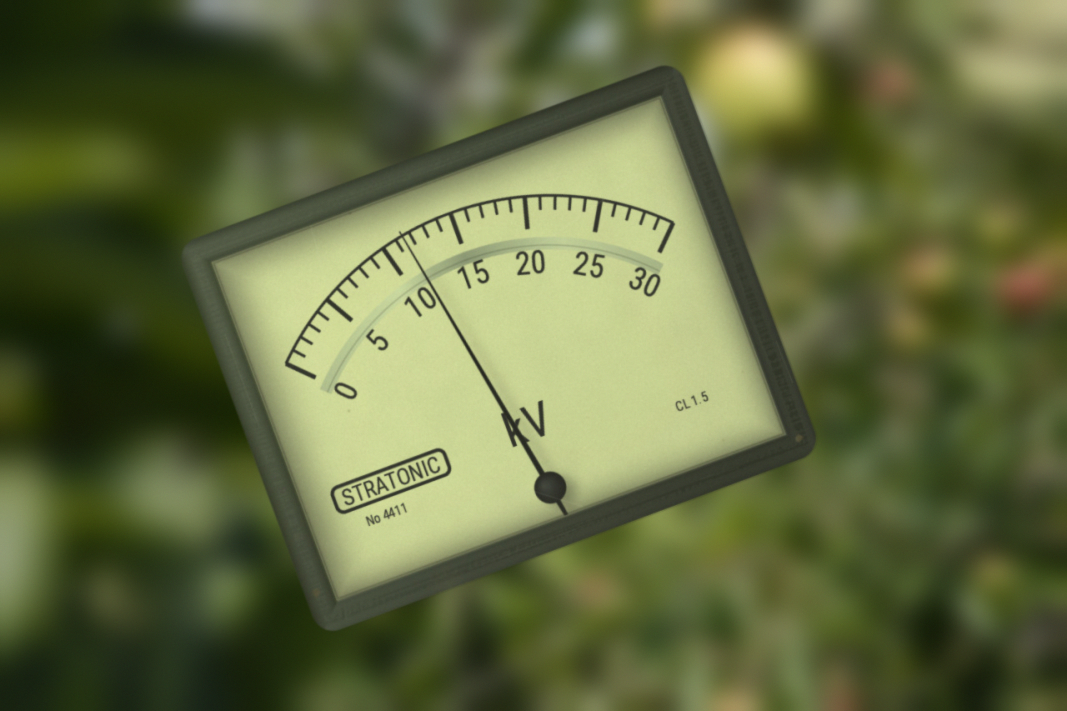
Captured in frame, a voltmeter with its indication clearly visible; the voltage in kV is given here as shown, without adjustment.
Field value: 11.5 kV
